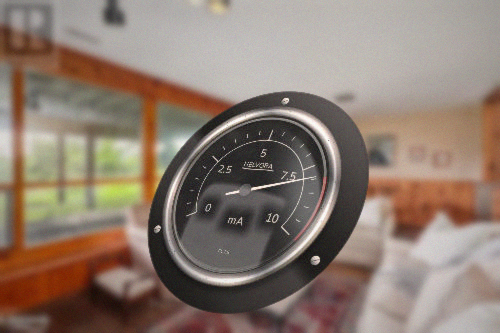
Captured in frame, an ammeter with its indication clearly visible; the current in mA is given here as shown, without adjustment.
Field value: 8 mA
